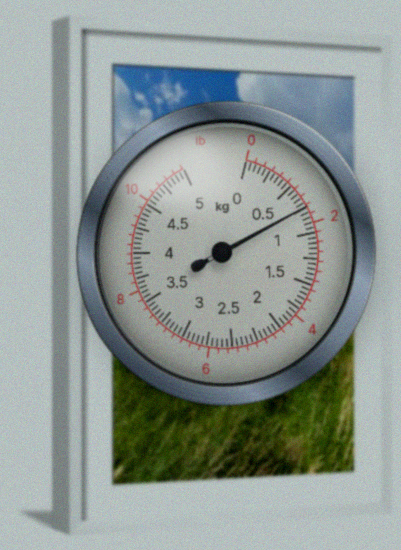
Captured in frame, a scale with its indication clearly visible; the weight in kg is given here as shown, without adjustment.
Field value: 0.75 kg
